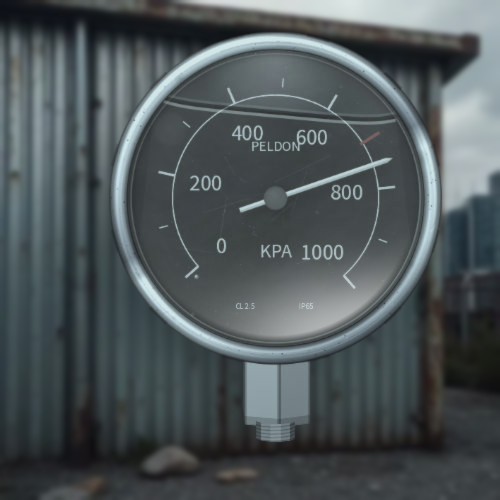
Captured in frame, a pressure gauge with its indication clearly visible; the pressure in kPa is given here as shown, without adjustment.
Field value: 750 kPa
